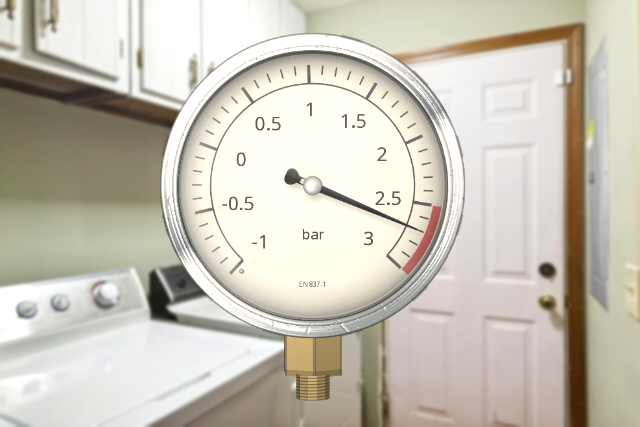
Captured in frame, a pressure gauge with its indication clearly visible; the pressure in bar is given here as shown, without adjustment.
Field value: 2.7 bar
